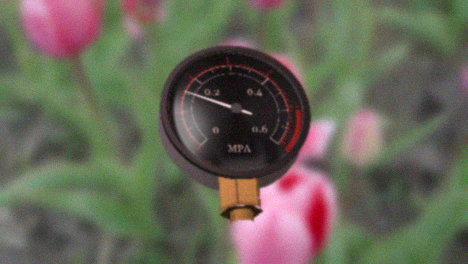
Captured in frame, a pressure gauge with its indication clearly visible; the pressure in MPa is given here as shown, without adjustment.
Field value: 0.15 MPa
